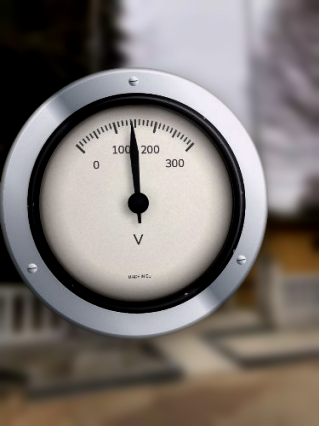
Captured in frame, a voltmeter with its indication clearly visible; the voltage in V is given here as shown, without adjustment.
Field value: 140 V
